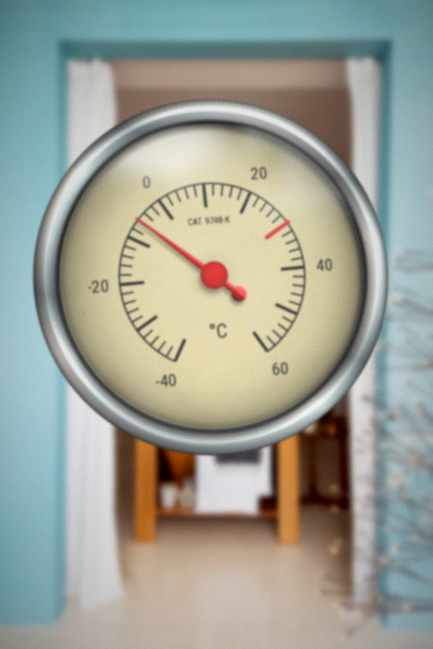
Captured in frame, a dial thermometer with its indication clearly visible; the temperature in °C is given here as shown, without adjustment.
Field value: -6 °C
